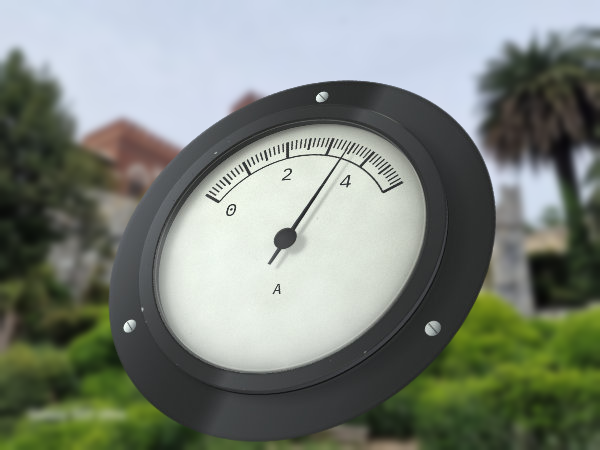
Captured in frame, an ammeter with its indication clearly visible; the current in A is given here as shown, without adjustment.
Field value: 3.5 A
